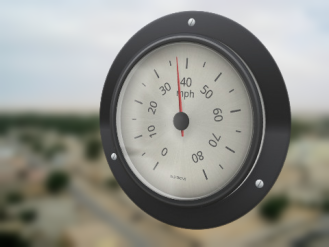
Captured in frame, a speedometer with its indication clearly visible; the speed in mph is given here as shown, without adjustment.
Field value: 37.5 mph
